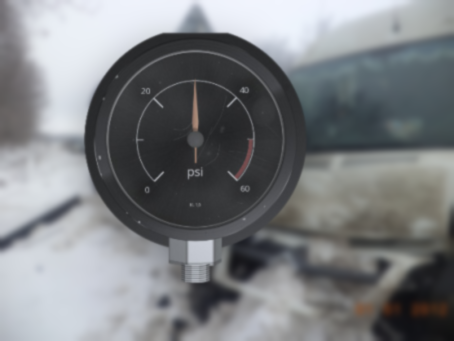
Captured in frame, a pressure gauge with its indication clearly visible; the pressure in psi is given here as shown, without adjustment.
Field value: 30 psi
